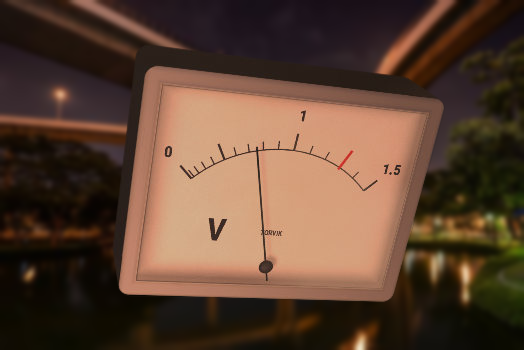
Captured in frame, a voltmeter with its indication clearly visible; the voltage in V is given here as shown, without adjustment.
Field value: 0.75 V
